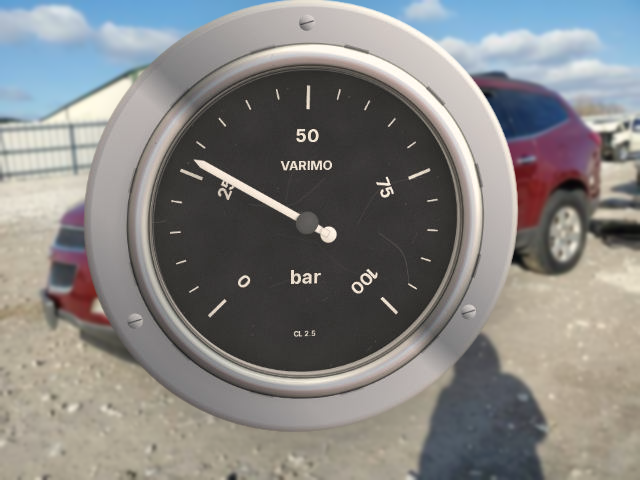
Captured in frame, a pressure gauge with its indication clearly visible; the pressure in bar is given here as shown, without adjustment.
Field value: 27.5 bar
